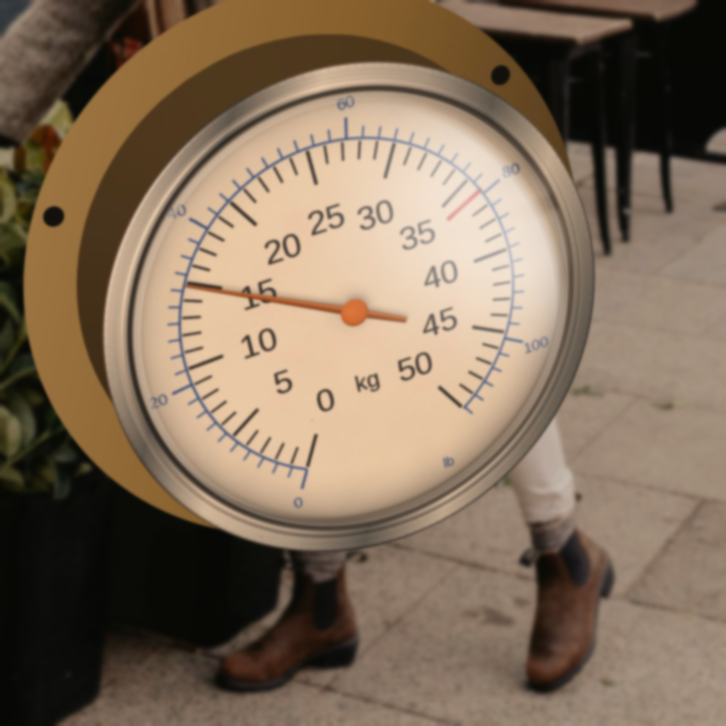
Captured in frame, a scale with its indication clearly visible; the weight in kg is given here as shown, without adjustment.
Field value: 15 kg
